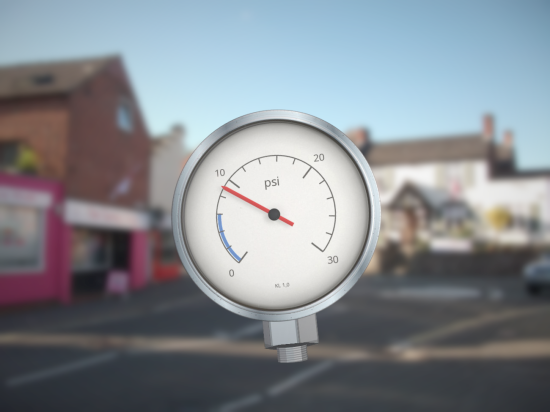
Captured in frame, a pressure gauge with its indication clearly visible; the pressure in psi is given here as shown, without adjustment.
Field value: 9 psi
